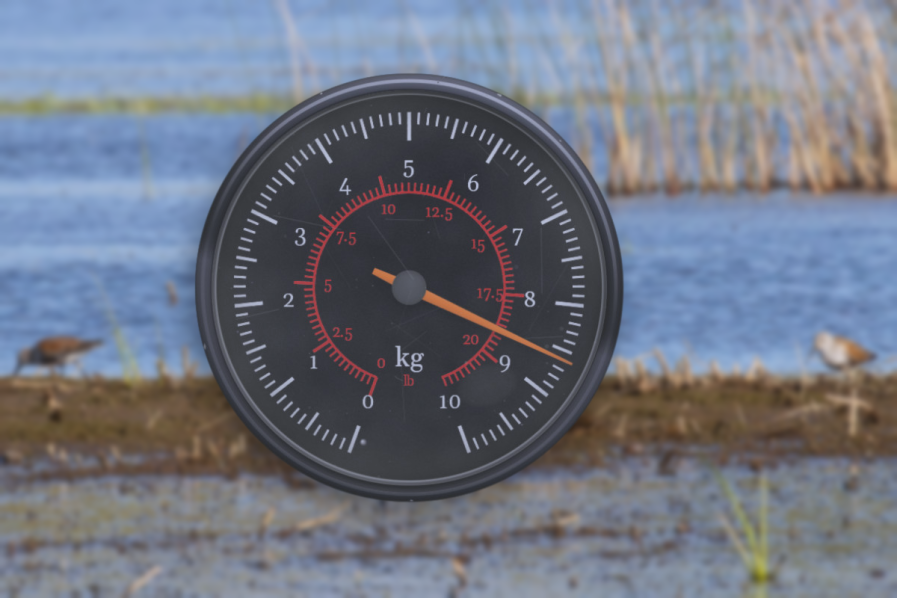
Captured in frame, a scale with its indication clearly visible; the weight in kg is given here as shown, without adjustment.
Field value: 8.6 kg
